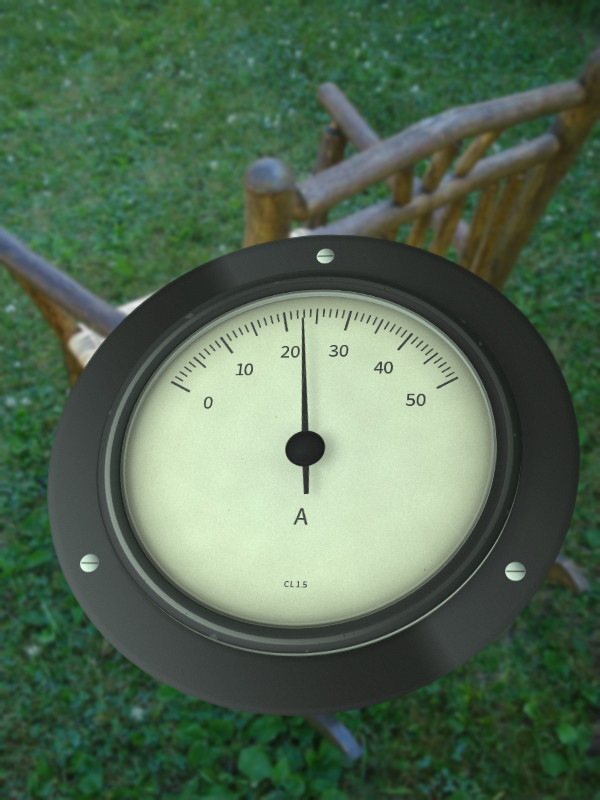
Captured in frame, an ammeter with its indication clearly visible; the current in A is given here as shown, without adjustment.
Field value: 23 A
